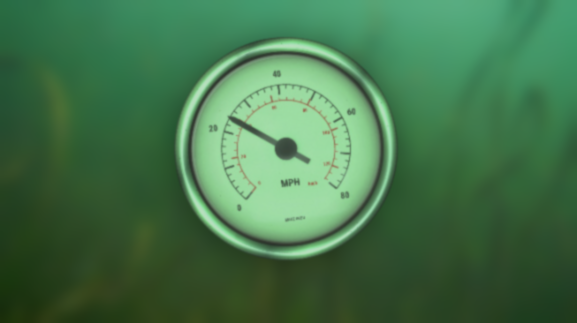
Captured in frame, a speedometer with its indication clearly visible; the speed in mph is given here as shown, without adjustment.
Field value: 24 mph
